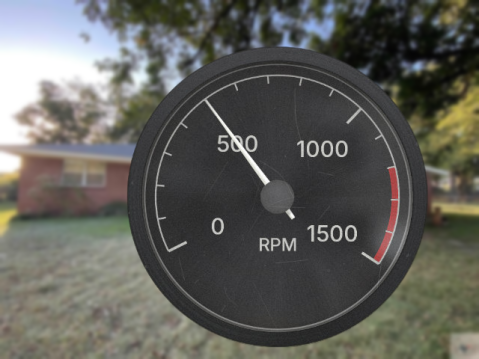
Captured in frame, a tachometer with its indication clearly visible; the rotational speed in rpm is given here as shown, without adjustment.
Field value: 500 rpm
